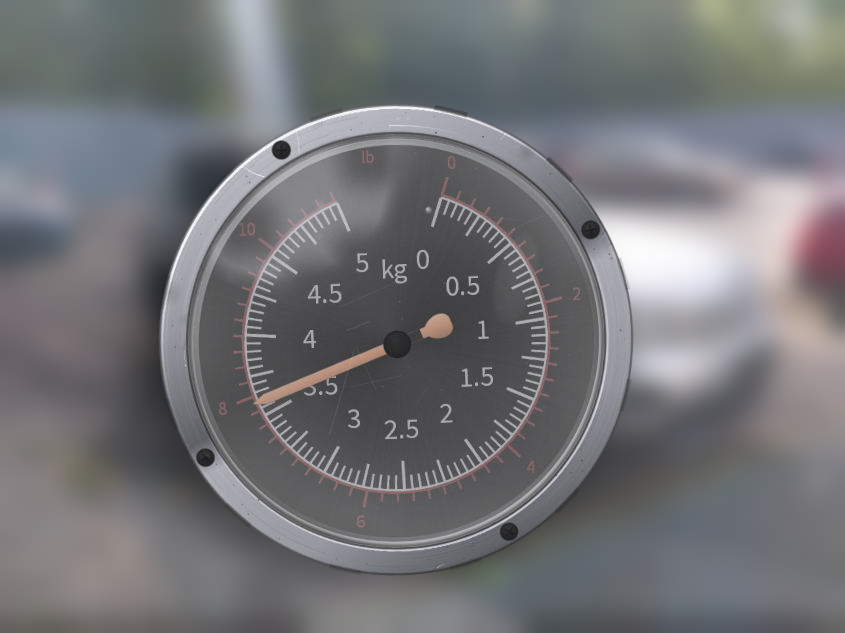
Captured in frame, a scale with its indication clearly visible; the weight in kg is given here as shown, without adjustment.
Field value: 3.6 kg
